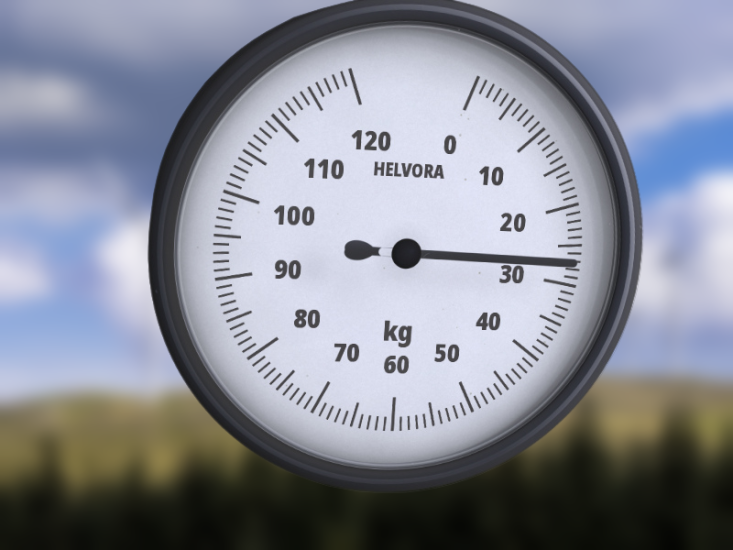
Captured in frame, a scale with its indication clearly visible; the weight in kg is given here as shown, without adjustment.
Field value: 27 kg
